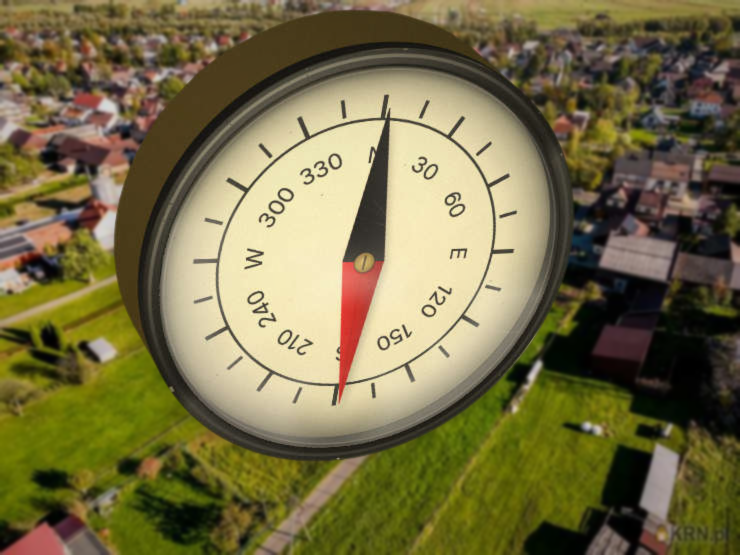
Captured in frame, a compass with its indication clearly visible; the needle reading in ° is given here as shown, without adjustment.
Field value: 180 °
